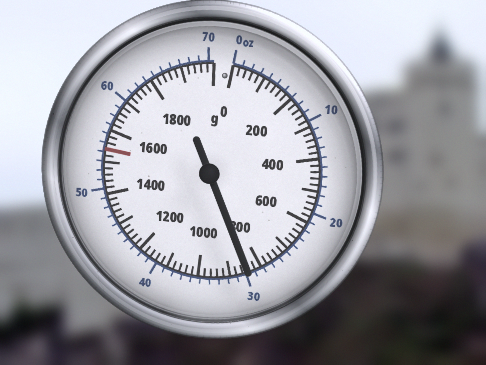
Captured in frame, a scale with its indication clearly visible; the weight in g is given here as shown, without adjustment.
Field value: 840 g
